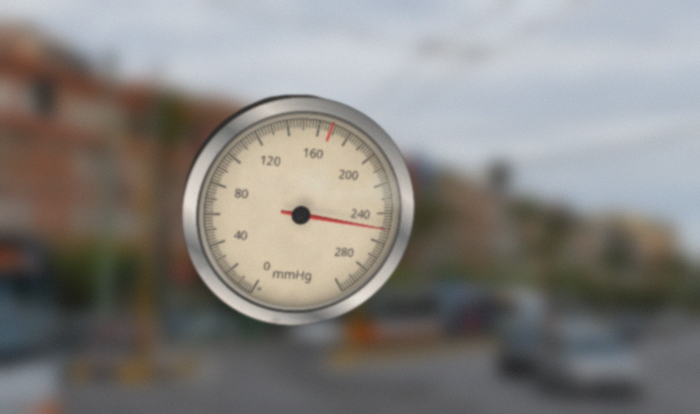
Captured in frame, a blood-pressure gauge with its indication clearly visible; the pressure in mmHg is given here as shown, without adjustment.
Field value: 250 mmHg
